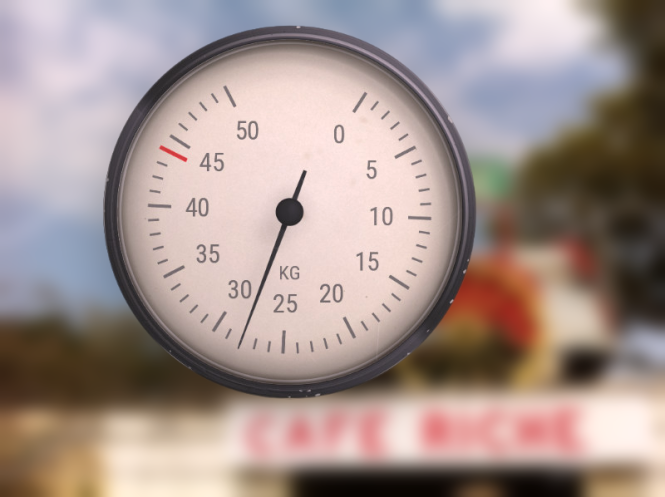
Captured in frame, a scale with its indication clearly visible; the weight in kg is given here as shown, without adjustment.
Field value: 28 kg
